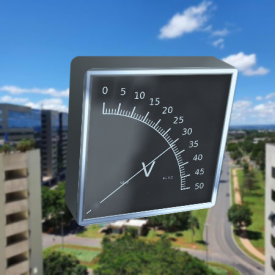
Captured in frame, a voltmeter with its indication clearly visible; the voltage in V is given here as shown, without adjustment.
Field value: 30 V
